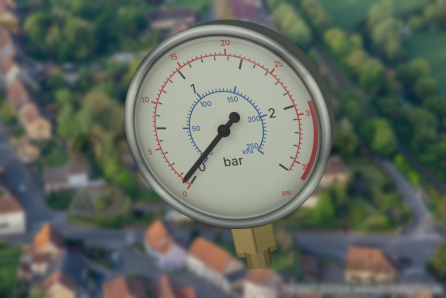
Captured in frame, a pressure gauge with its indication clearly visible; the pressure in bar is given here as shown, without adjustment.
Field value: 0.05 bar
